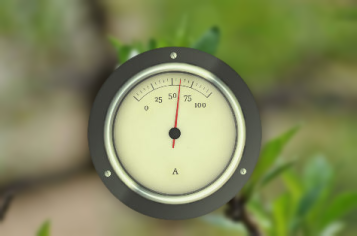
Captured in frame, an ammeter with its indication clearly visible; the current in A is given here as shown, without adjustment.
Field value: 60 A
